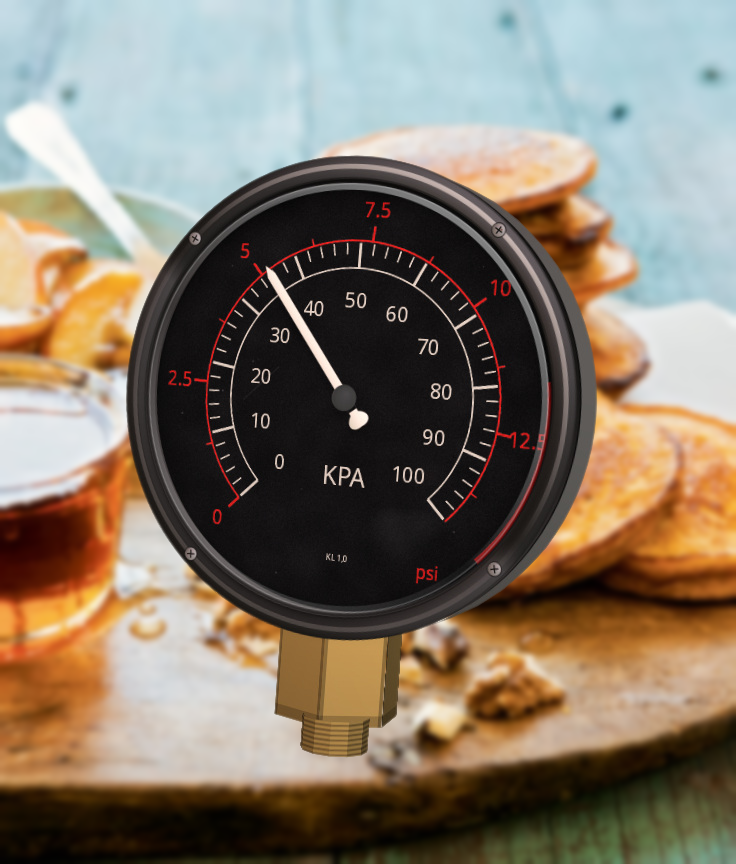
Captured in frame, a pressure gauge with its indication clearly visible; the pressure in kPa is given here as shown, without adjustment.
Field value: 36 kPa
